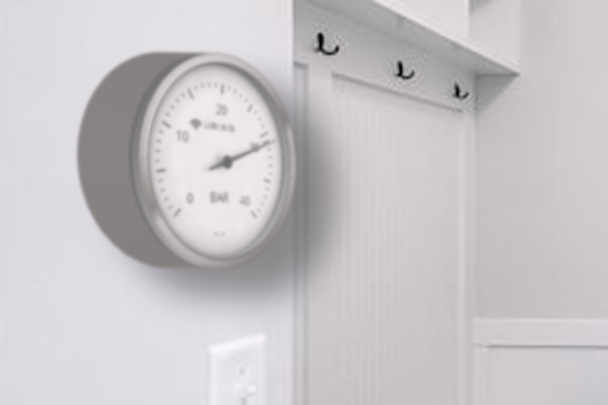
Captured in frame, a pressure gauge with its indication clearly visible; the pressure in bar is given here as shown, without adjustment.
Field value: 30 bar
